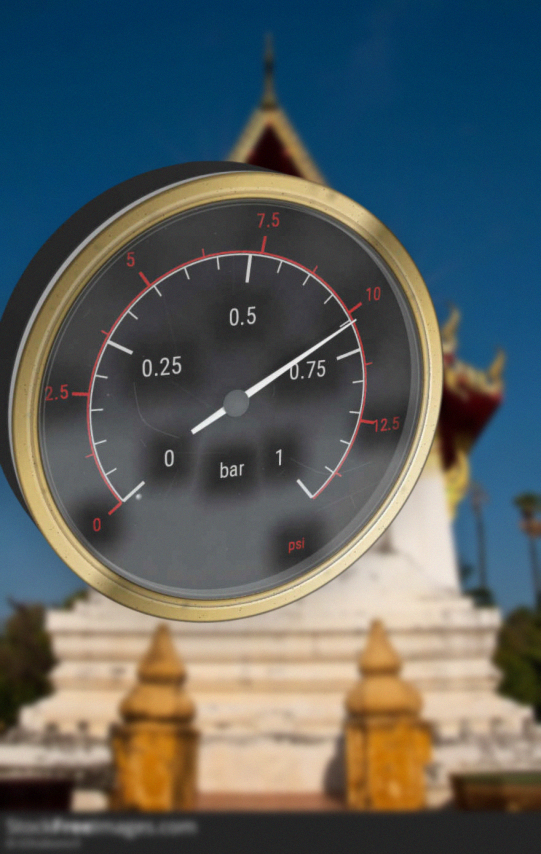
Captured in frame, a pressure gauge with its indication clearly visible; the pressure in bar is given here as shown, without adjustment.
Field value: 0.7 bar
